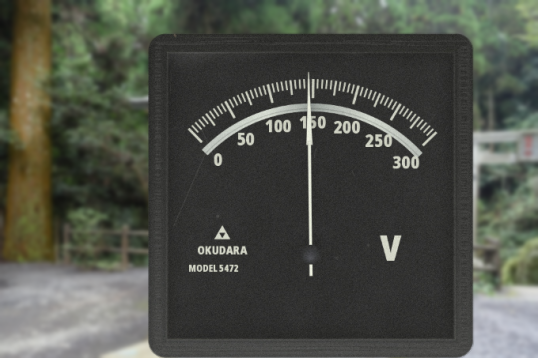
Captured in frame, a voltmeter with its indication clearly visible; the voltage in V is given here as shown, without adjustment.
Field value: 145 V
